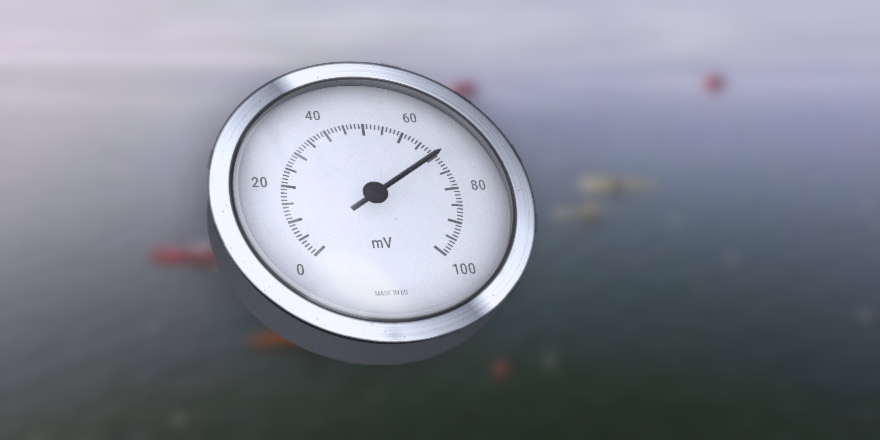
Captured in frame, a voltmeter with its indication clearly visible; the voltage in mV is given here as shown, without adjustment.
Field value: 70 mV
